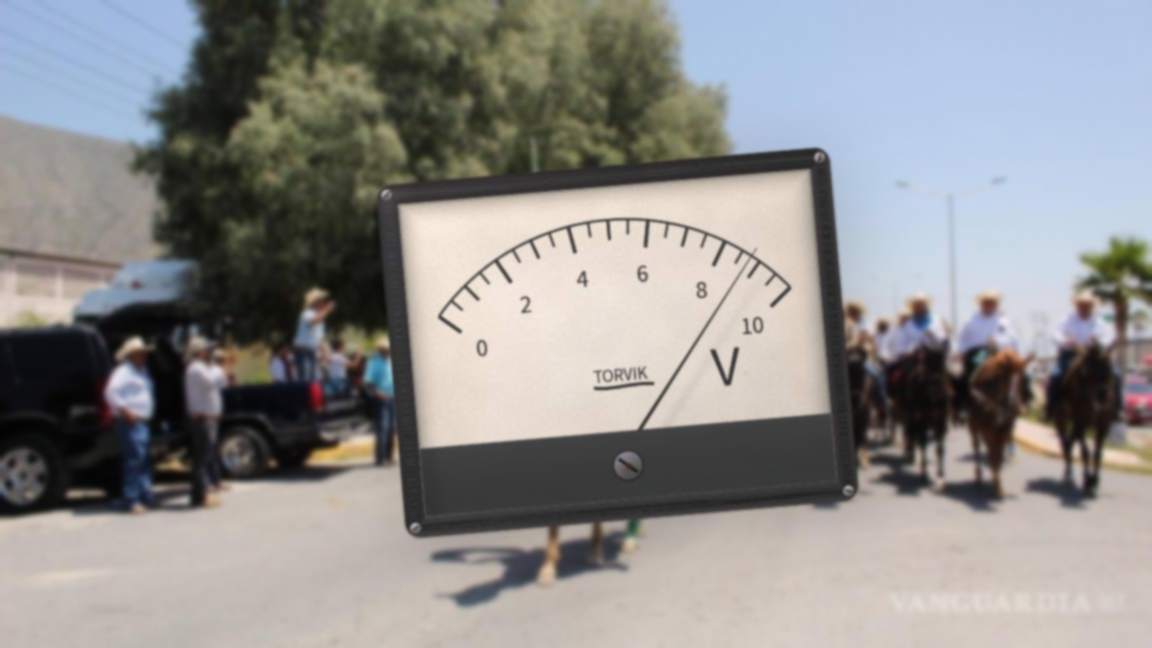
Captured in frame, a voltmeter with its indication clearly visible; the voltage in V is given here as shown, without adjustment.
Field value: 8.75 V
